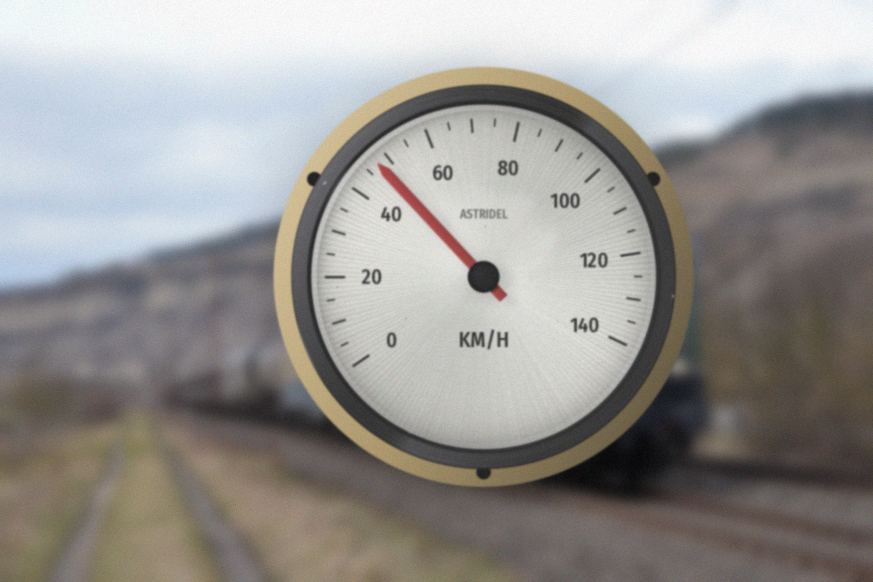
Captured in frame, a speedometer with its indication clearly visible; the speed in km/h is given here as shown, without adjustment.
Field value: 47.5 km/h
